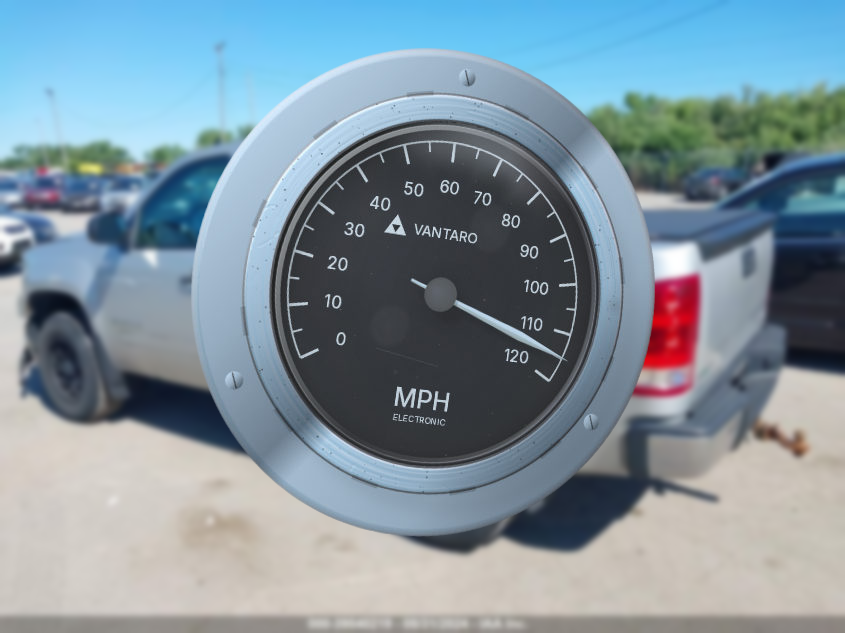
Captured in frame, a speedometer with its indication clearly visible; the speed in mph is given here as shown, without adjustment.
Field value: 115 mph
